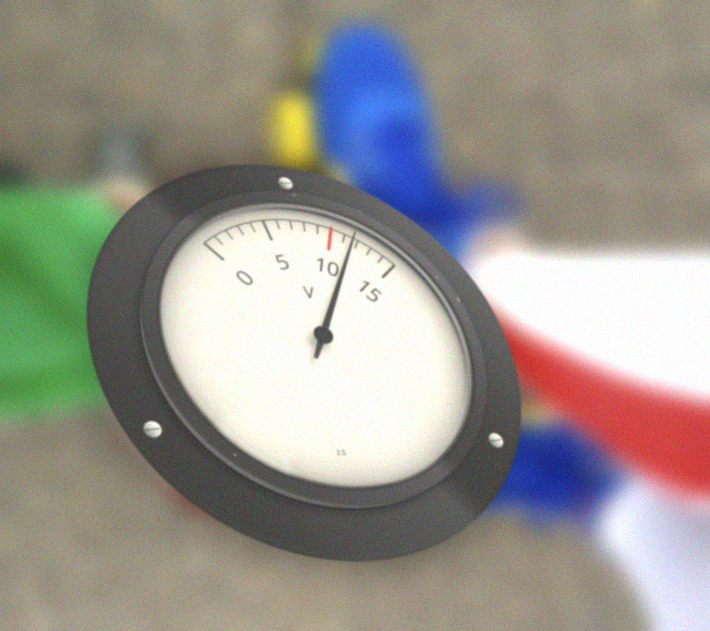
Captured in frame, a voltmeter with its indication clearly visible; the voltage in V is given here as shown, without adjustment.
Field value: 11.5 V
